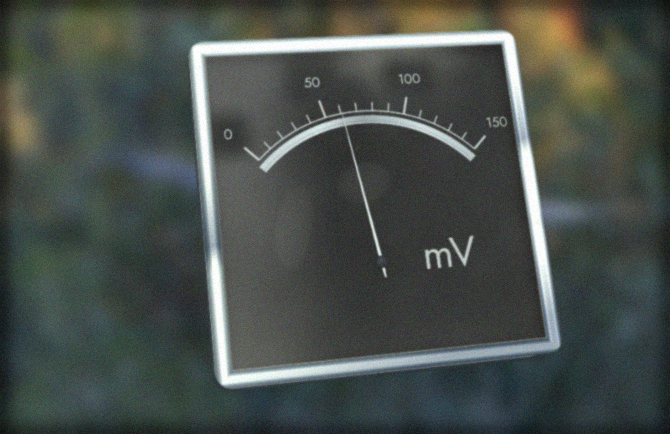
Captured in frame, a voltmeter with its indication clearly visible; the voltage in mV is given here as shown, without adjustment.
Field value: 60 mV
